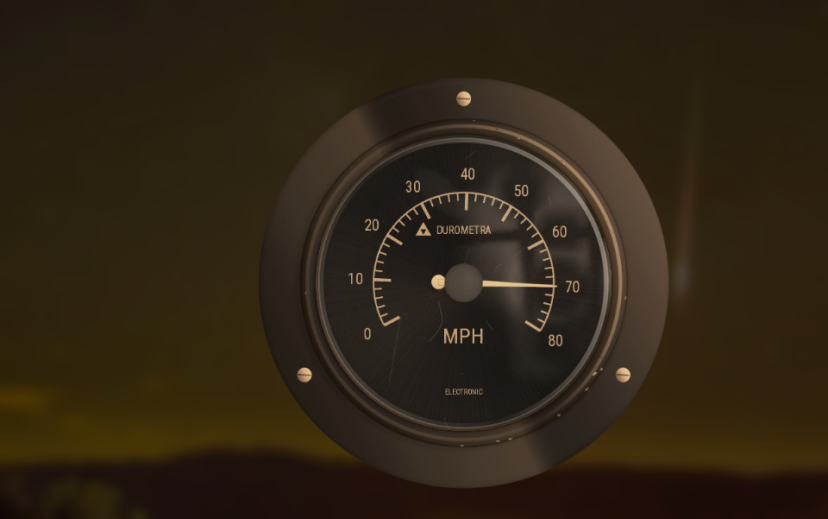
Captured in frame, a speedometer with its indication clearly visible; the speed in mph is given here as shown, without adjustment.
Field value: 70 mph
